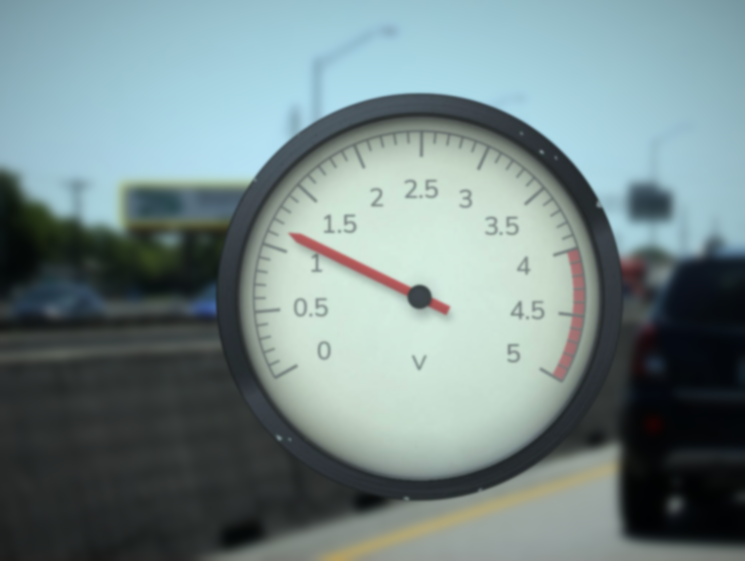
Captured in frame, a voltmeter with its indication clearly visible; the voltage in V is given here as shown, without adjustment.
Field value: 1.15 V
